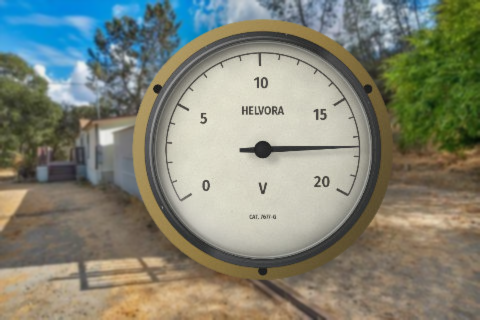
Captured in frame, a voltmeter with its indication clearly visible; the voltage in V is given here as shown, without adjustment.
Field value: 17.5 V
